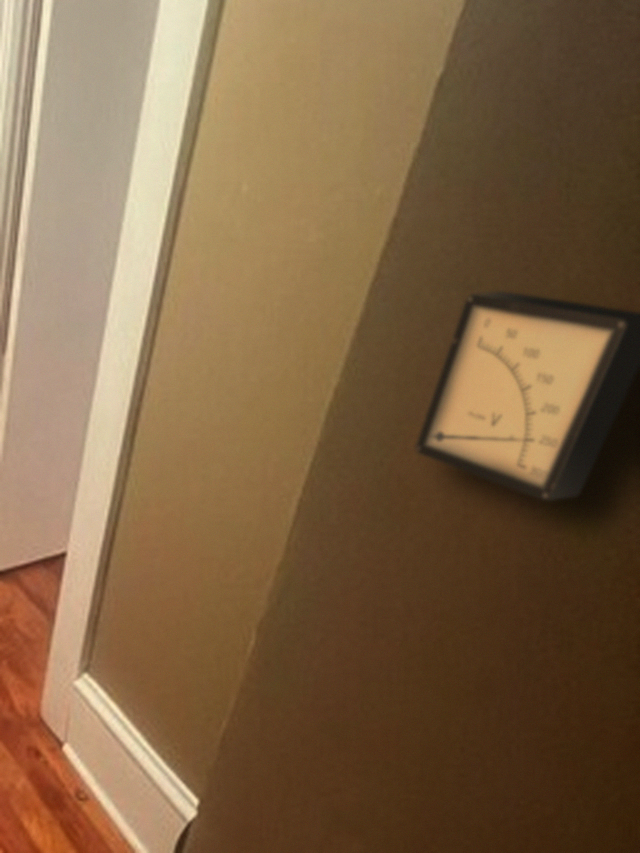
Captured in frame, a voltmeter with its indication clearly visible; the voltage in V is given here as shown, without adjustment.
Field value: 250 V
